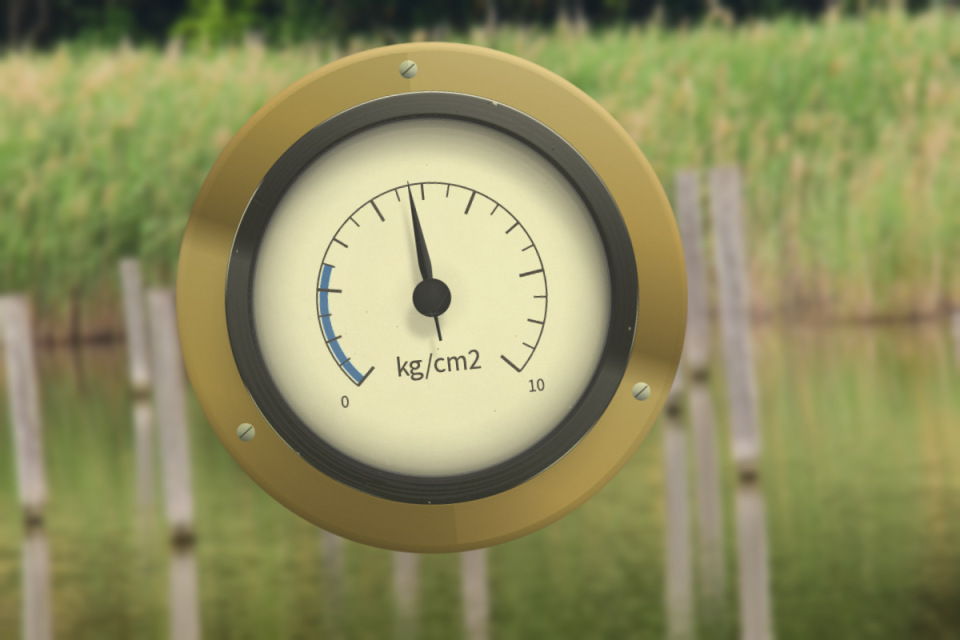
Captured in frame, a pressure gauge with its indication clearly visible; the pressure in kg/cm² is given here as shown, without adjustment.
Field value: 4.75 kg/cm²
